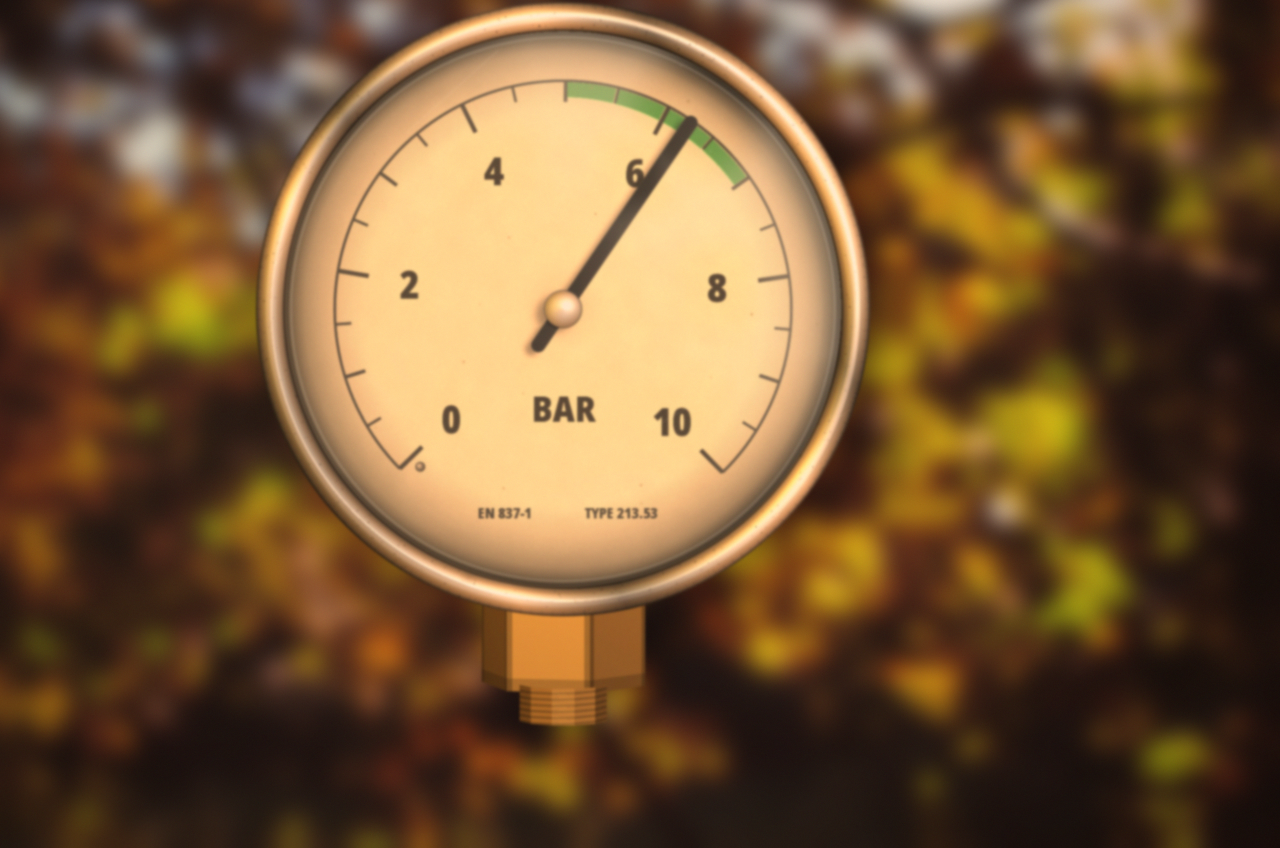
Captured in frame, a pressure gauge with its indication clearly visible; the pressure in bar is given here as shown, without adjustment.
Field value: 6.25 bar
